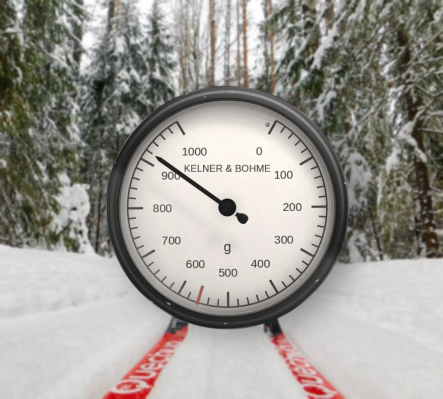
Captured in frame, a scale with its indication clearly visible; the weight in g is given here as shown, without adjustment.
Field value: 920 g
